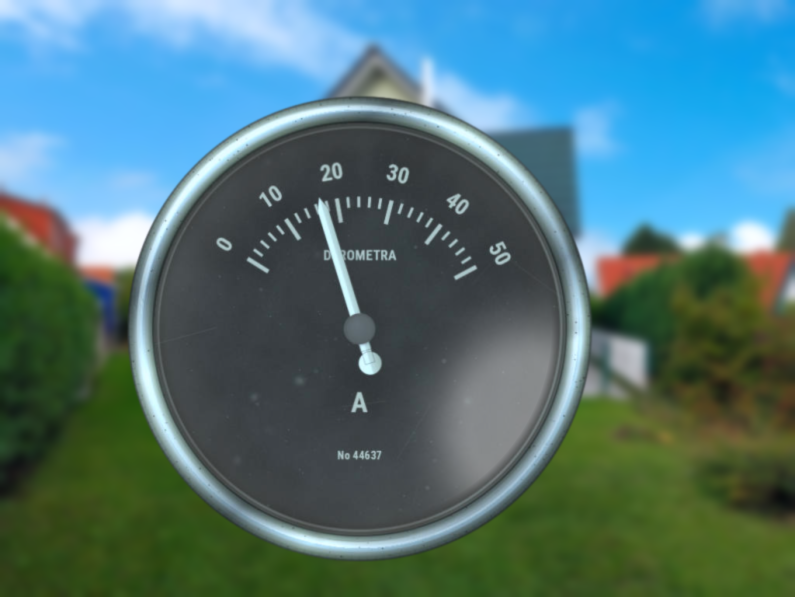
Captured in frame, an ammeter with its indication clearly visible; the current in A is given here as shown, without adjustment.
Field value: 17 A
